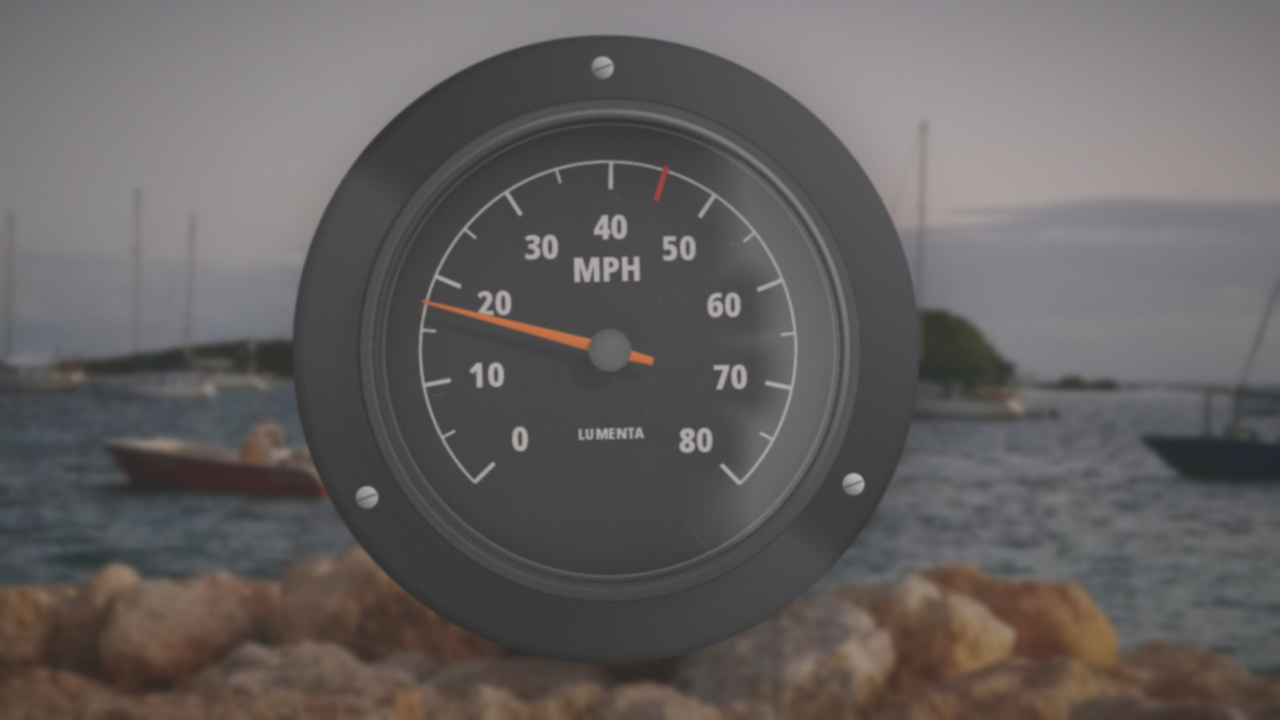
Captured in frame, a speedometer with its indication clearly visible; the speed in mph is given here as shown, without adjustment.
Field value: 17.5 mph
